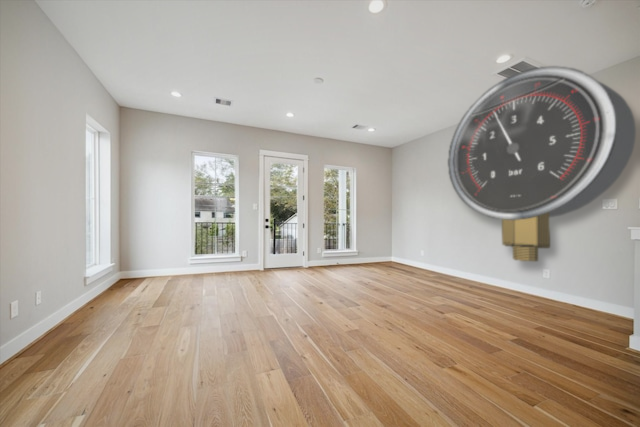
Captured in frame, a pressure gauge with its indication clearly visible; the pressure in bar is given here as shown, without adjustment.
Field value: 2.5 bar
